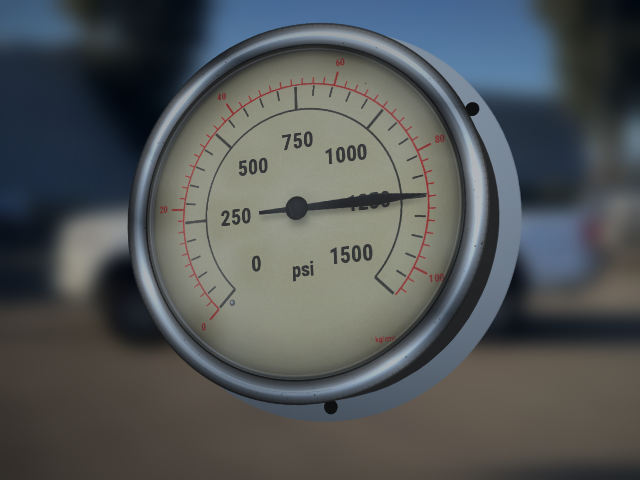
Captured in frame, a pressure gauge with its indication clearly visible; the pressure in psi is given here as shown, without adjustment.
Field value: 1250 psi
